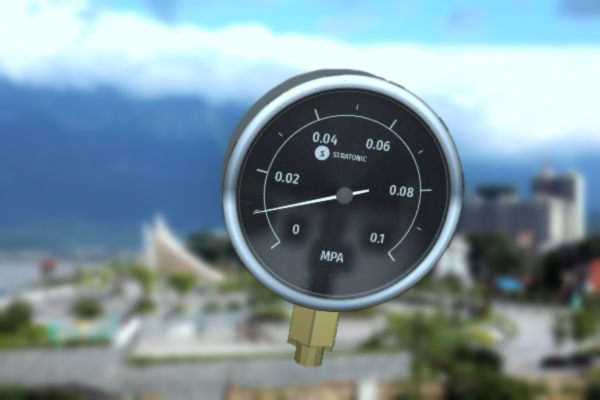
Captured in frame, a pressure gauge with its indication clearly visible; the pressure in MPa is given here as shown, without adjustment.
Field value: 0.01 MPa
